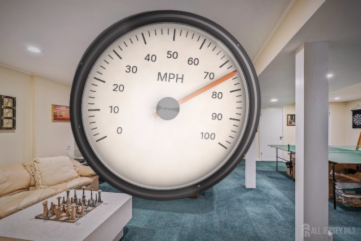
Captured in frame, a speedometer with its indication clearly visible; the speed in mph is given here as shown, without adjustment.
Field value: 74 mph
